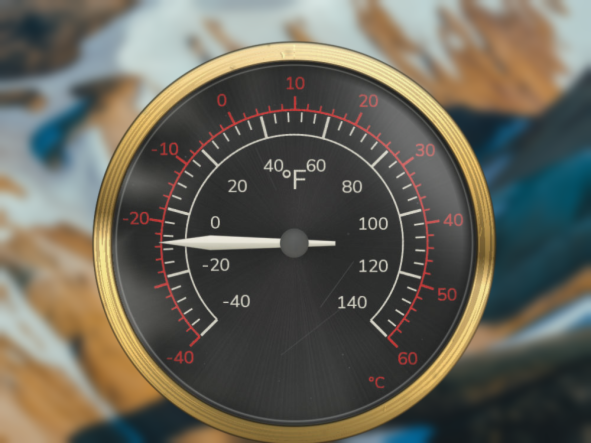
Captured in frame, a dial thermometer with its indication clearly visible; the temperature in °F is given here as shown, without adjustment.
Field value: -10 °F
